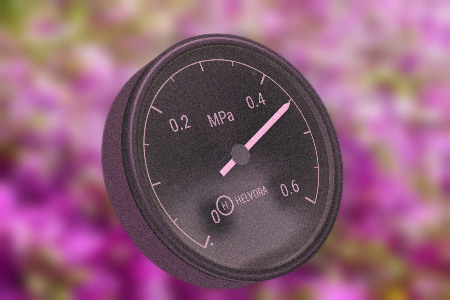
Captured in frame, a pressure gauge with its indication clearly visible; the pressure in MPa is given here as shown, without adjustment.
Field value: 0.45 MPa
